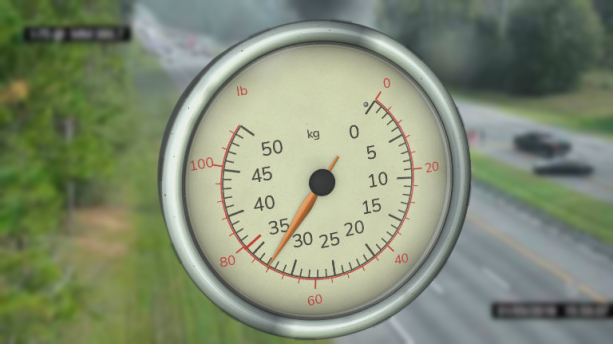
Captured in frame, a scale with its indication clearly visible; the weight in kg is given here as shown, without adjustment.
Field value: 33 kg
